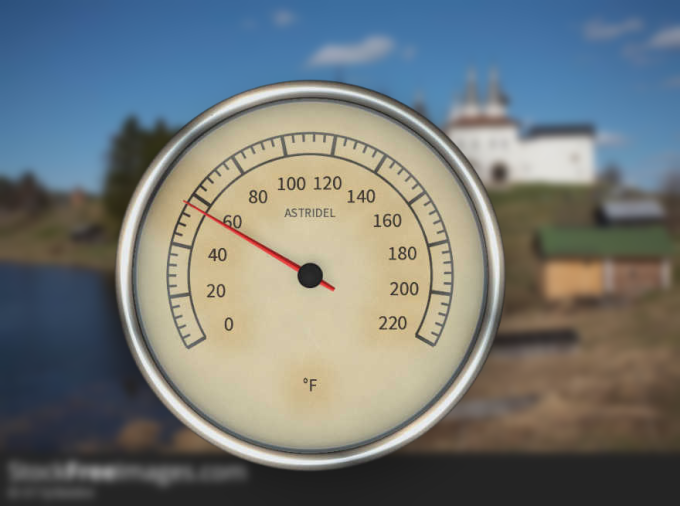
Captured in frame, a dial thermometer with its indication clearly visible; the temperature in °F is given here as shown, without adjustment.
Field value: 56 °F
